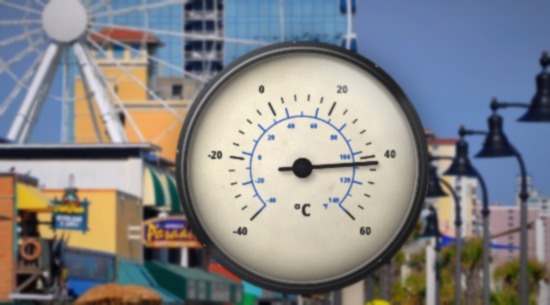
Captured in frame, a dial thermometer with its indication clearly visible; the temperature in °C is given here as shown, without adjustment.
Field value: 42 °C
